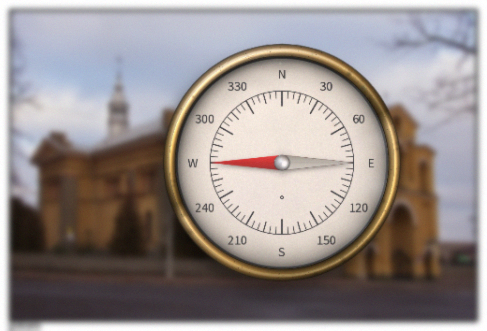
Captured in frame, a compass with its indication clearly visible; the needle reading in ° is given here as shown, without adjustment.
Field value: 270 °
